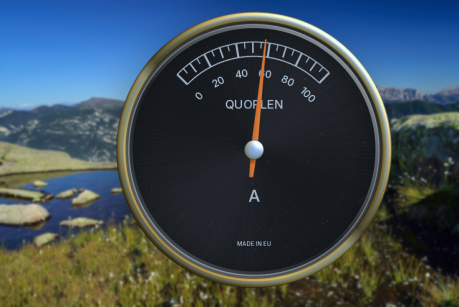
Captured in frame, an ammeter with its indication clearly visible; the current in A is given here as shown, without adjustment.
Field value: 57.5 A
